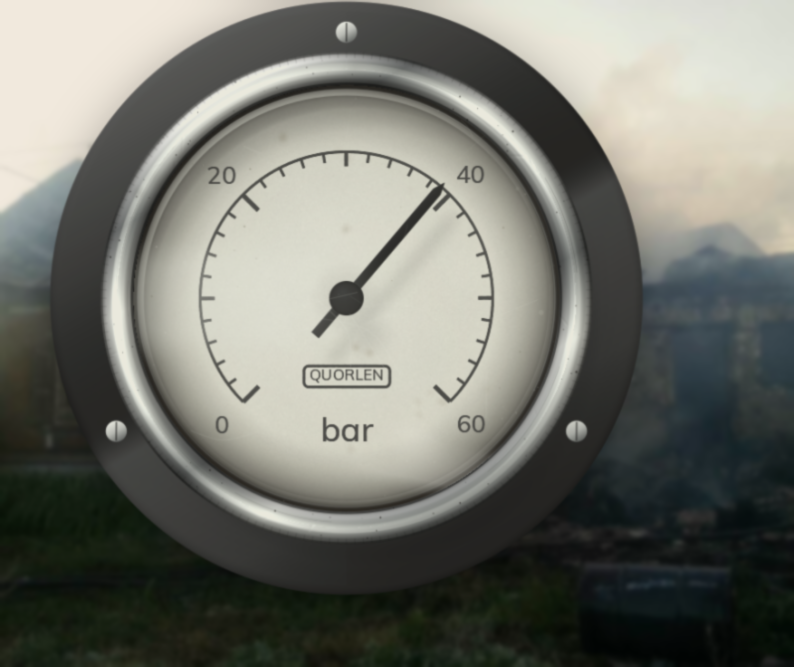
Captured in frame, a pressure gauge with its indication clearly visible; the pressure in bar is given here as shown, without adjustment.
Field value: 39 bar
